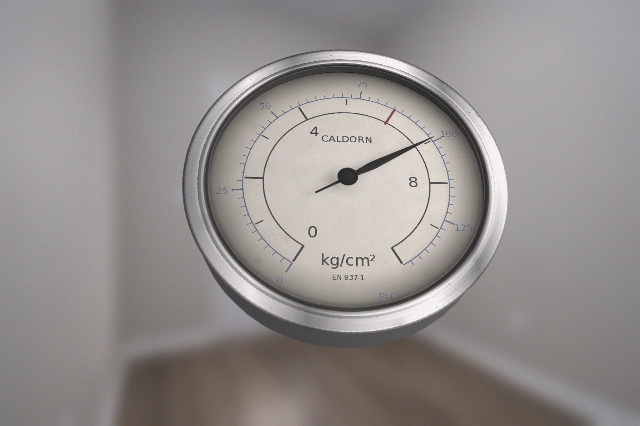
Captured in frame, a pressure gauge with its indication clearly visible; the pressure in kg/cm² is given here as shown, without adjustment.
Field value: 7 kg/cm²
